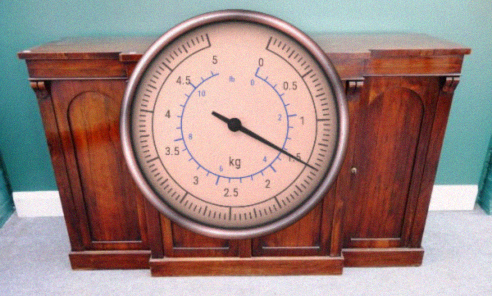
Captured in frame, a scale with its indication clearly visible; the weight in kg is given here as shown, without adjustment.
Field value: 1.5 kg
